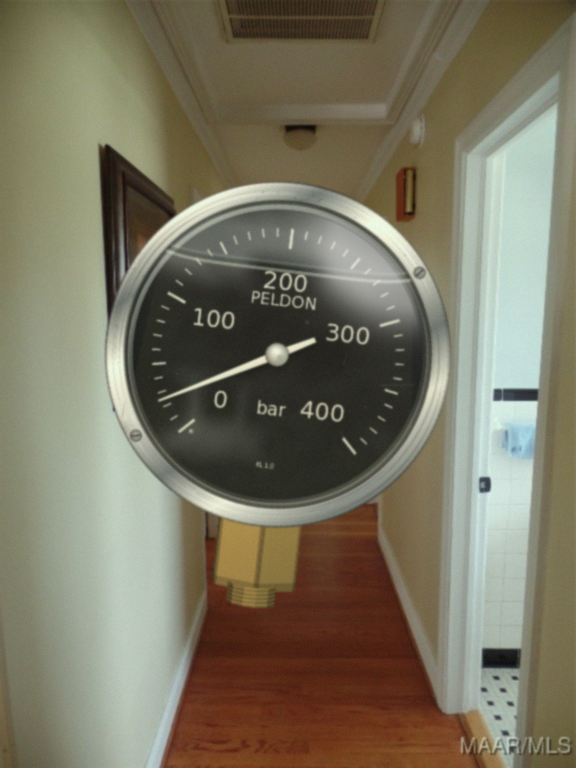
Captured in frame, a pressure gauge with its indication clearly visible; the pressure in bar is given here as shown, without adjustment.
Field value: 25 bar
